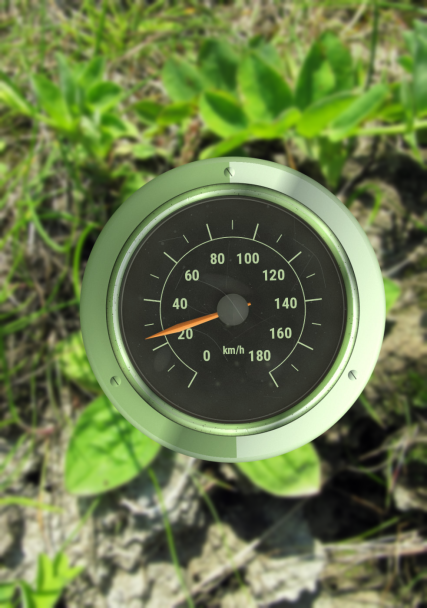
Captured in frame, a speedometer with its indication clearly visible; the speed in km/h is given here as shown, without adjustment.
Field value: 25 km/h
